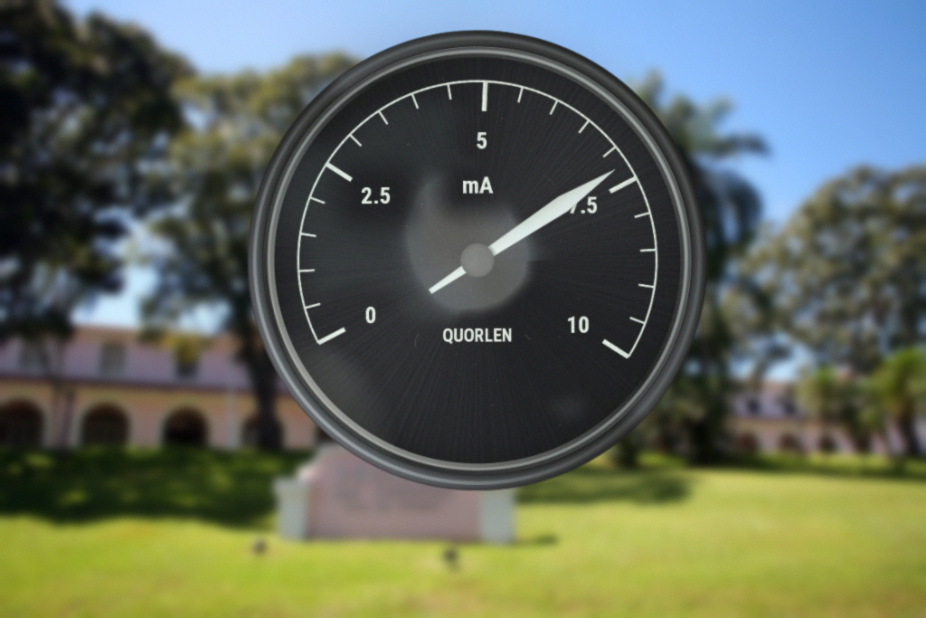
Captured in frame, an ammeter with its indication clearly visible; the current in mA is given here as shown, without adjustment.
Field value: 7.25 mA
